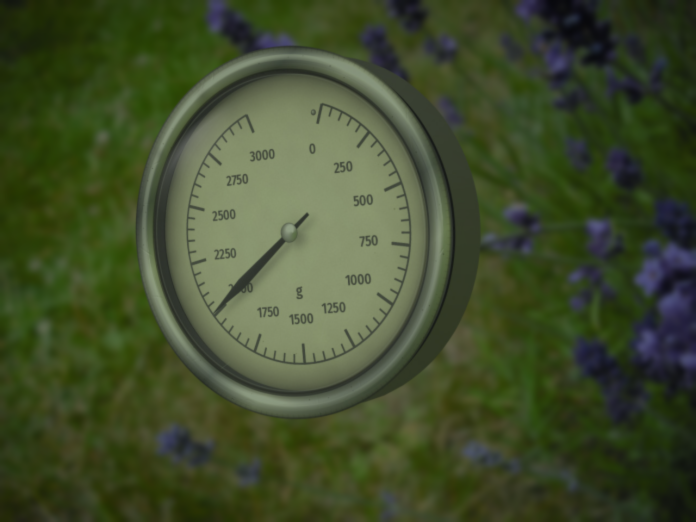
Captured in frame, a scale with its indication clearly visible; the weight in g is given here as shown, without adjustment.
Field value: 2000 g
